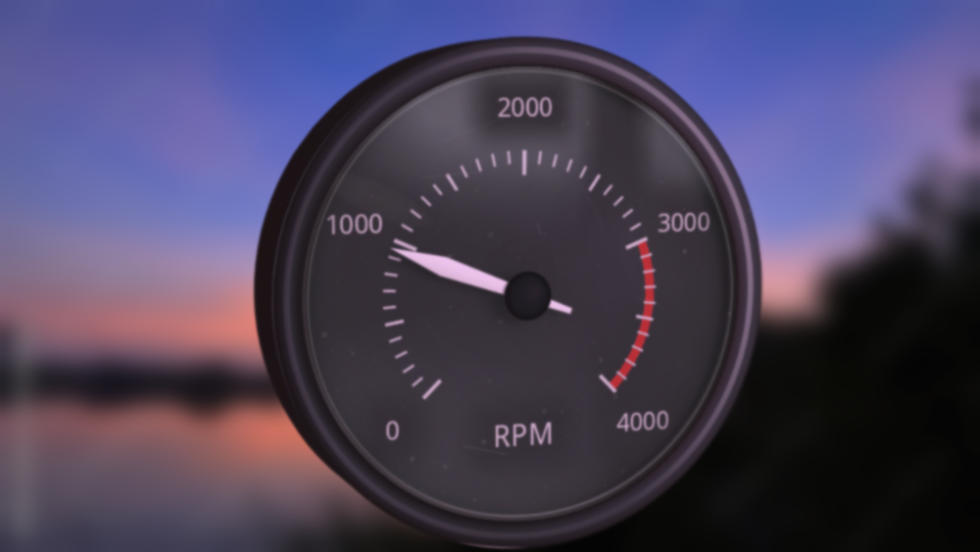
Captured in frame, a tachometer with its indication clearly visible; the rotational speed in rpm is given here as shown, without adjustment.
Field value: 950 rpm
